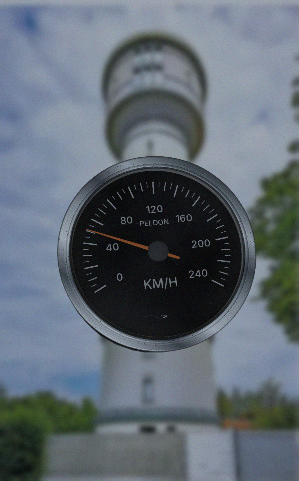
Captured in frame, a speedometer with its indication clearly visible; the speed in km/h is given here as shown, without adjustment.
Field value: 50 km/h
